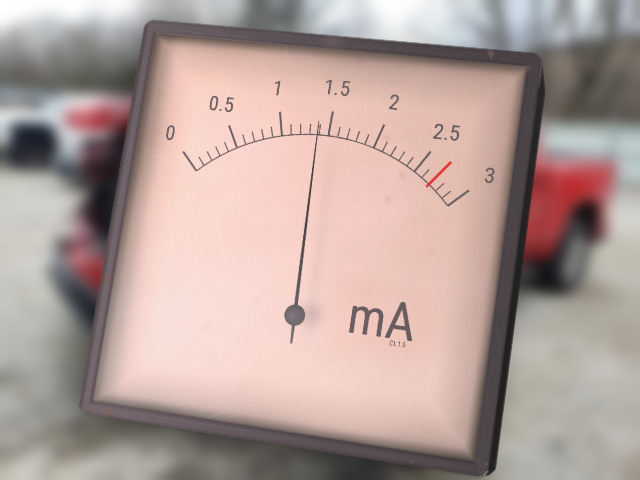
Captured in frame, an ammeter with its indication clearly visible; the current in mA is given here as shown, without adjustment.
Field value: 1.4 mA
